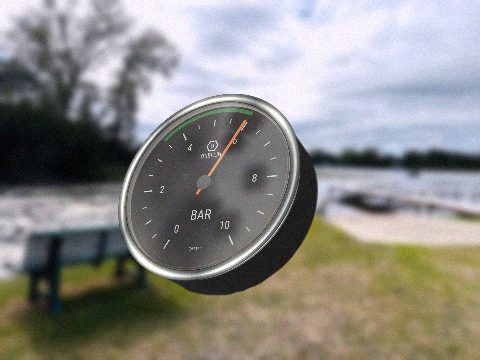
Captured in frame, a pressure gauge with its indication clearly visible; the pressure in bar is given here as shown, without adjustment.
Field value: 6 bar
